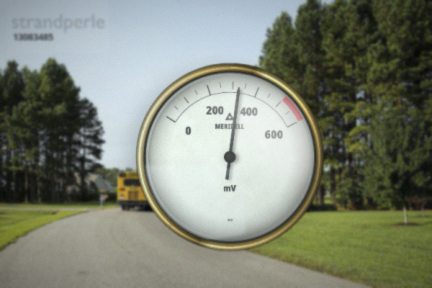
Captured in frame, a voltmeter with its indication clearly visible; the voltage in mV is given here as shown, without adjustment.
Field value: 325 mV
